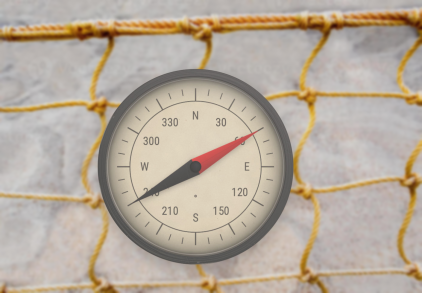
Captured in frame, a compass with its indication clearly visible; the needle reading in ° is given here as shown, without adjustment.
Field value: 60 °
